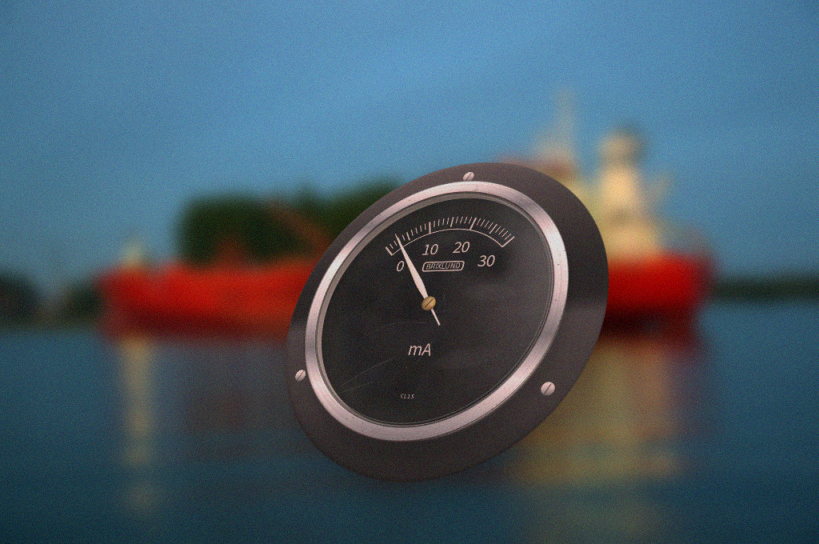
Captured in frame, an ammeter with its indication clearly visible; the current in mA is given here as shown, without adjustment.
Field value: 3 mA
